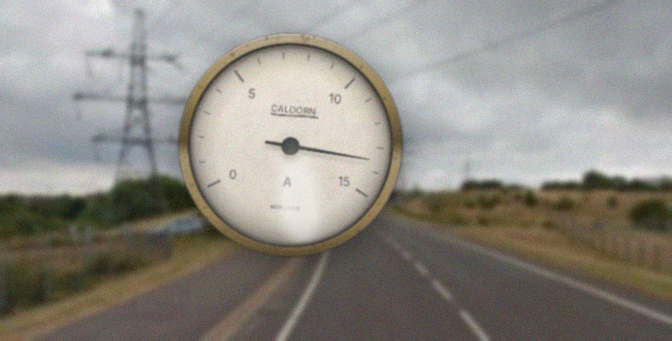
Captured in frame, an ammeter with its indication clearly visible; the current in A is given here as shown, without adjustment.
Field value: 13.5 A
